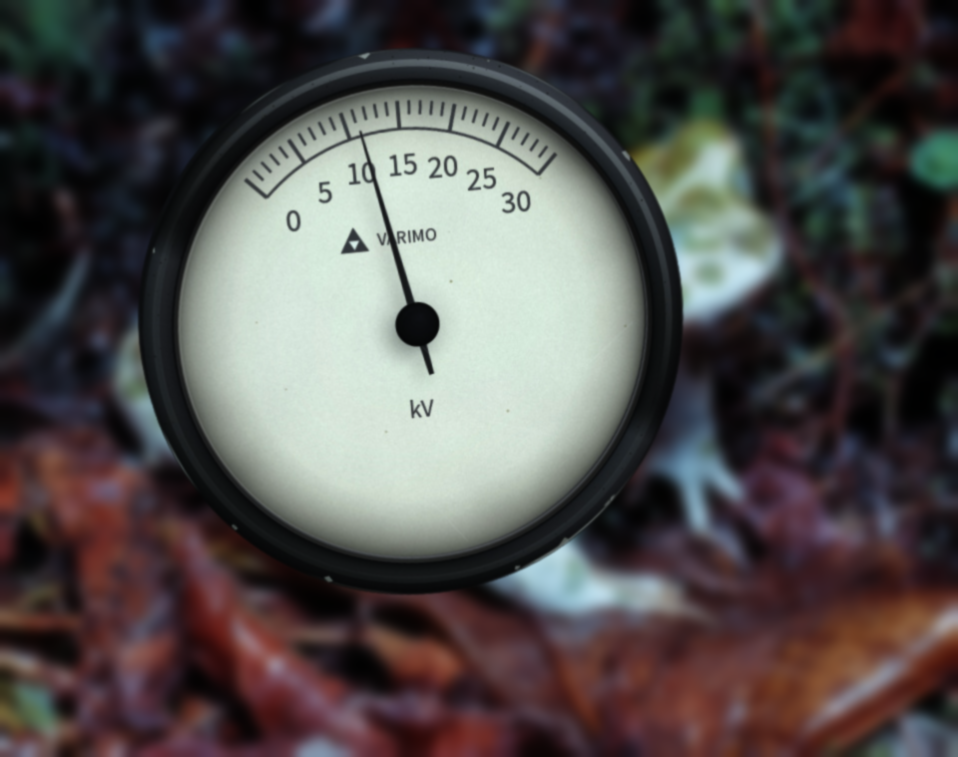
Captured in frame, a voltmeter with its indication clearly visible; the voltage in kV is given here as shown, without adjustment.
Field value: 11 kV
